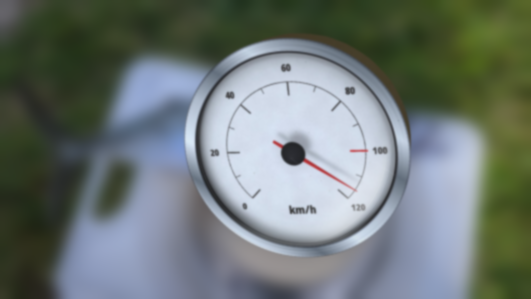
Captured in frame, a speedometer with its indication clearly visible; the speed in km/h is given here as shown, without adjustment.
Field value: 115 km/h
